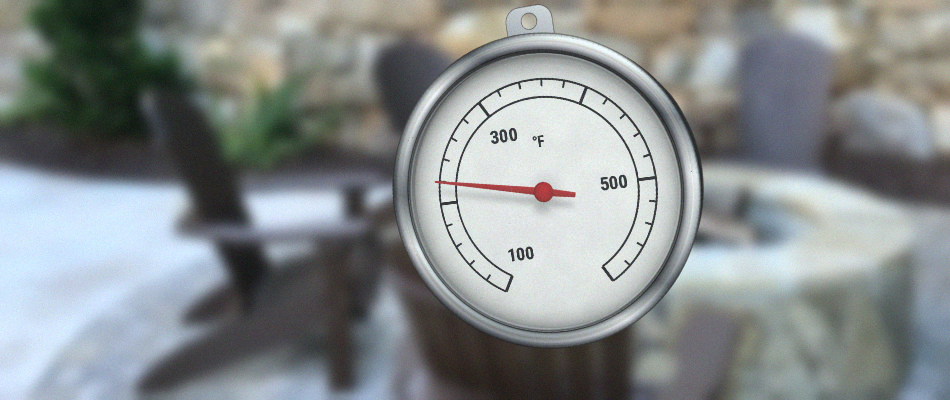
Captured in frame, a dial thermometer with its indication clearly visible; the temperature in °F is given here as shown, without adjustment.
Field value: 220 °F
